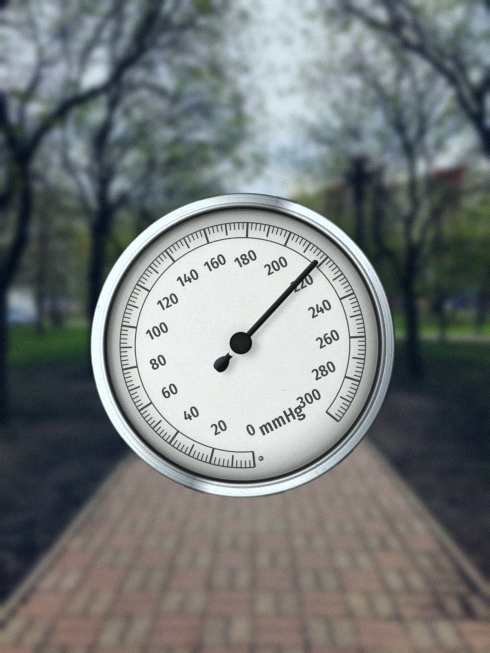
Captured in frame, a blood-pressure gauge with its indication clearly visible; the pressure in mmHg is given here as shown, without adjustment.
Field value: 218 mmHg
